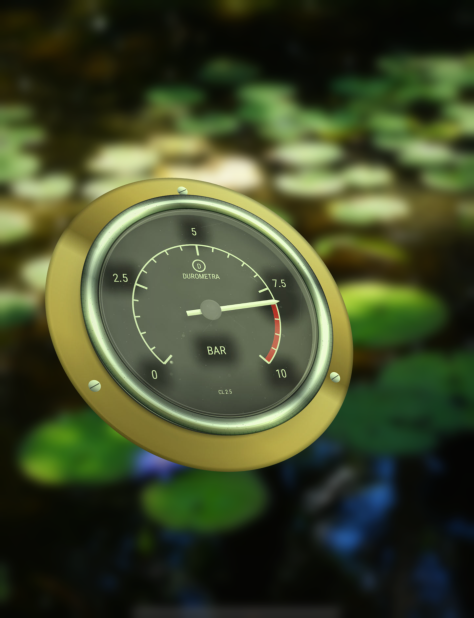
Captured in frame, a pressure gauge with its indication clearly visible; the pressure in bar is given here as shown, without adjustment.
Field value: 8 bar
